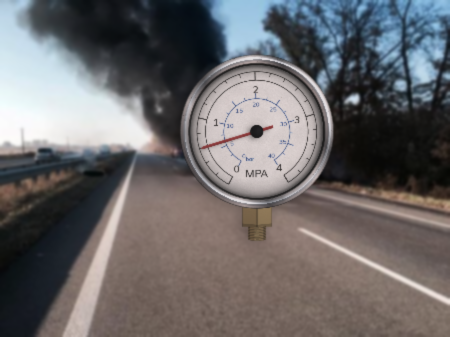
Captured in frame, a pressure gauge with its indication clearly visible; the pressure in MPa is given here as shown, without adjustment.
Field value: 0.6 MPa
